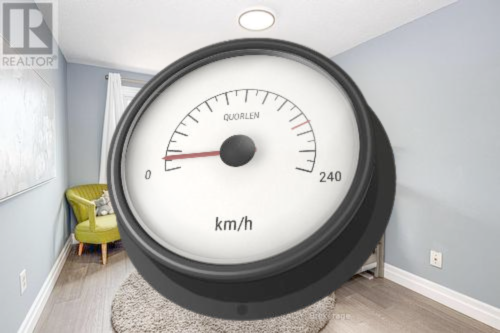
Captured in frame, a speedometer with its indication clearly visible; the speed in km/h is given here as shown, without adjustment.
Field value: 10 km/h
